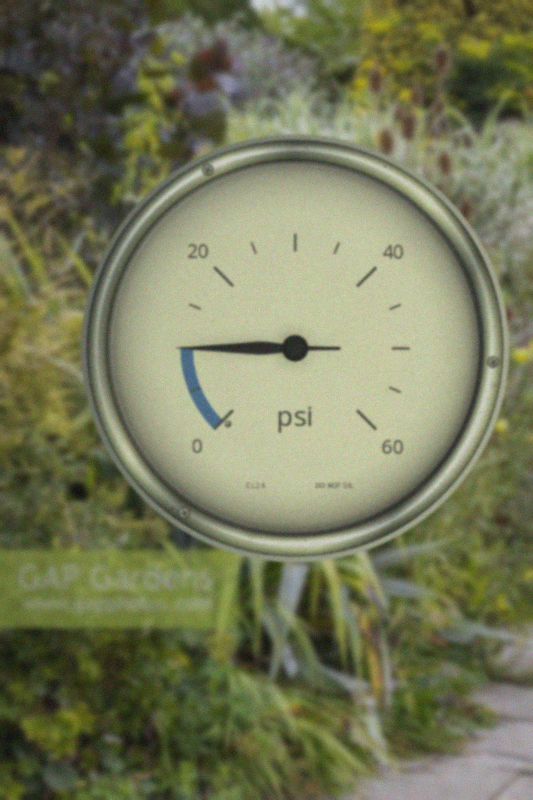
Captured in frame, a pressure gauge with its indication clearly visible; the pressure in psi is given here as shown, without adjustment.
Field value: 10 psi
